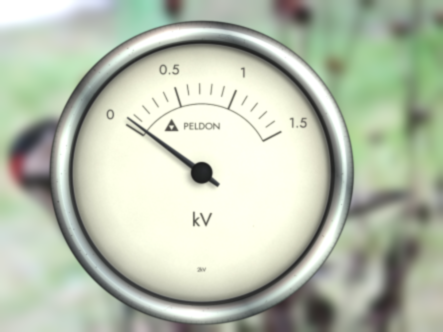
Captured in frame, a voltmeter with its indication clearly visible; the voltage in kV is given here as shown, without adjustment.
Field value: 0.05 kV
